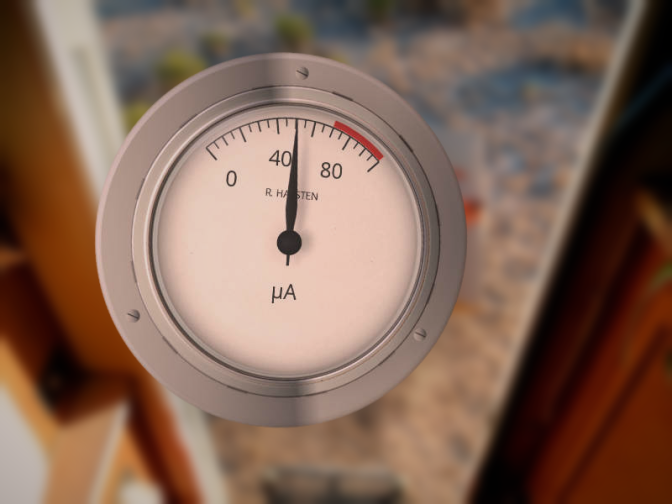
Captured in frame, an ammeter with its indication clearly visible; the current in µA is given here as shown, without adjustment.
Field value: 50 µA
